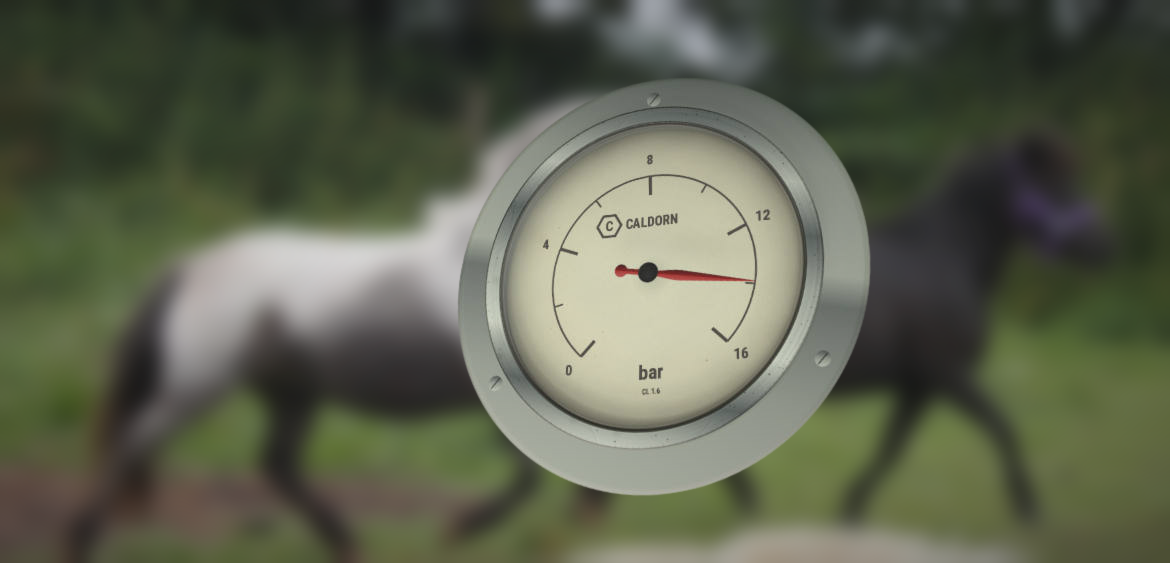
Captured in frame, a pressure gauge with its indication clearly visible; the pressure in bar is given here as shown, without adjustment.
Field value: 14 bar
